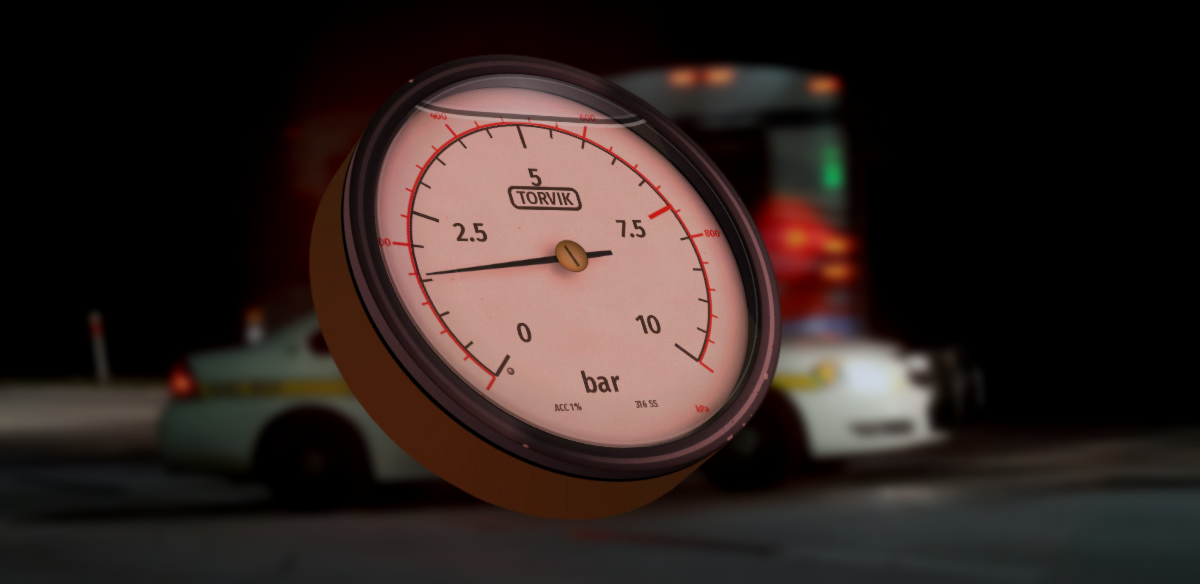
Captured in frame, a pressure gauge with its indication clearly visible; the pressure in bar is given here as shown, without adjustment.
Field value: 1.5 bar
